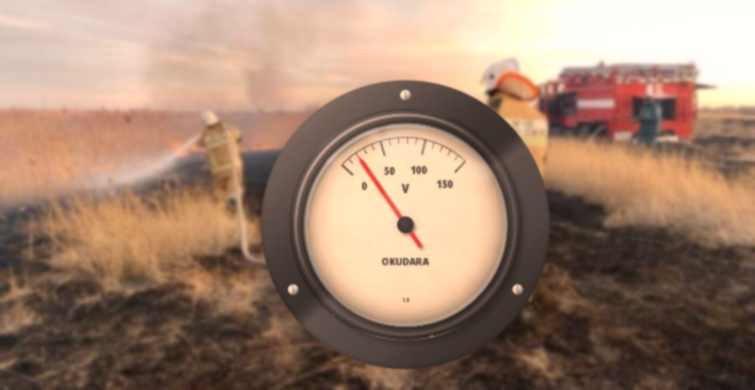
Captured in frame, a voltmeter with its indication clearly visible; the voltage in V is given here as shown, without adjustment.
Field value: 20 V
